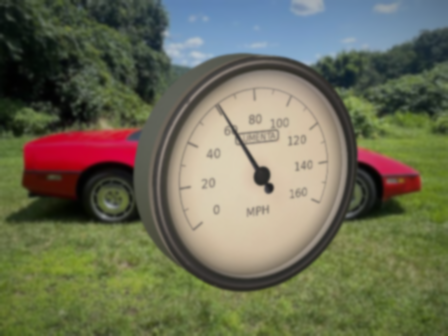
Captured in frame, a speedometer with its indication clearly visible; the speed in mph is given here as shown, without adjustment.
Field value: 60 mph
